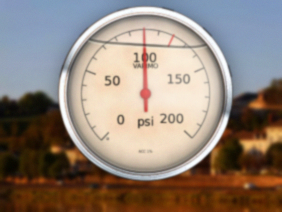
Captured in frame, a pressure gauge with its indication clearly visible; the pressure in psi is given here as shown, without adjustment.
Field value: 100 psi
